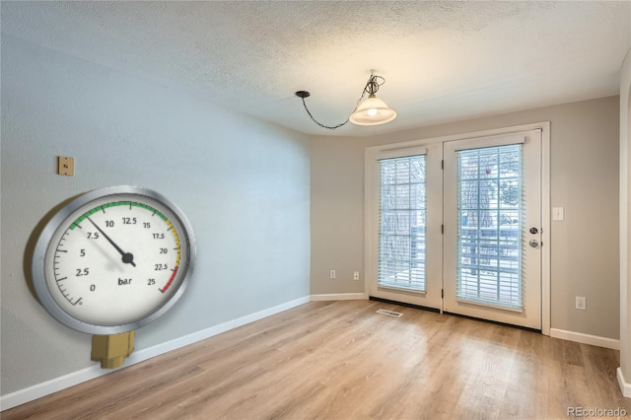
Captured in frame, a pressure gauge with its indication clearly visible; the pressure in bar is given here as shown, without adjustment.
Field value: 8.5 bar
